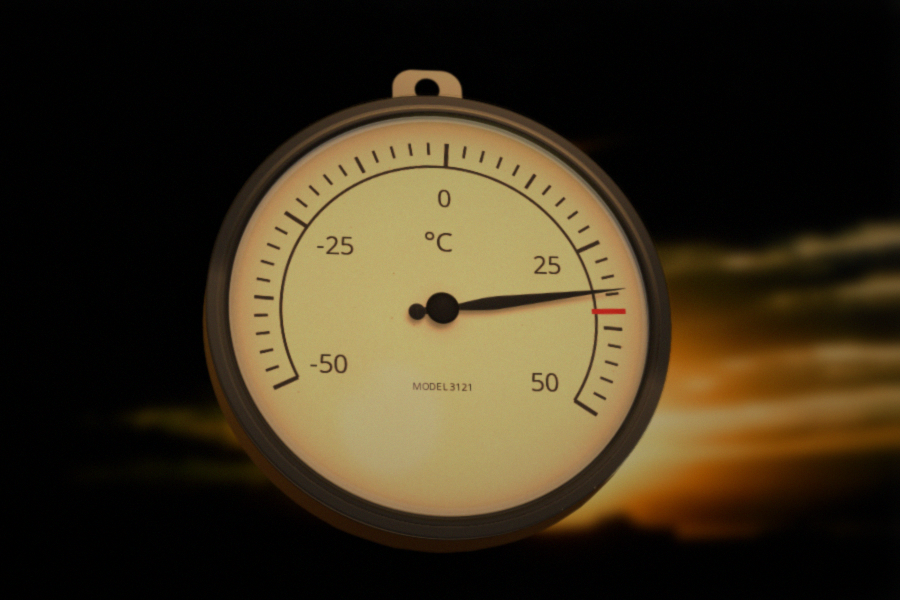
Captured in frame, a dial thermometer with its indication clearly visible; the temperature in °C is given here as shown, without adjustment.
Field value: 32.5 °C
